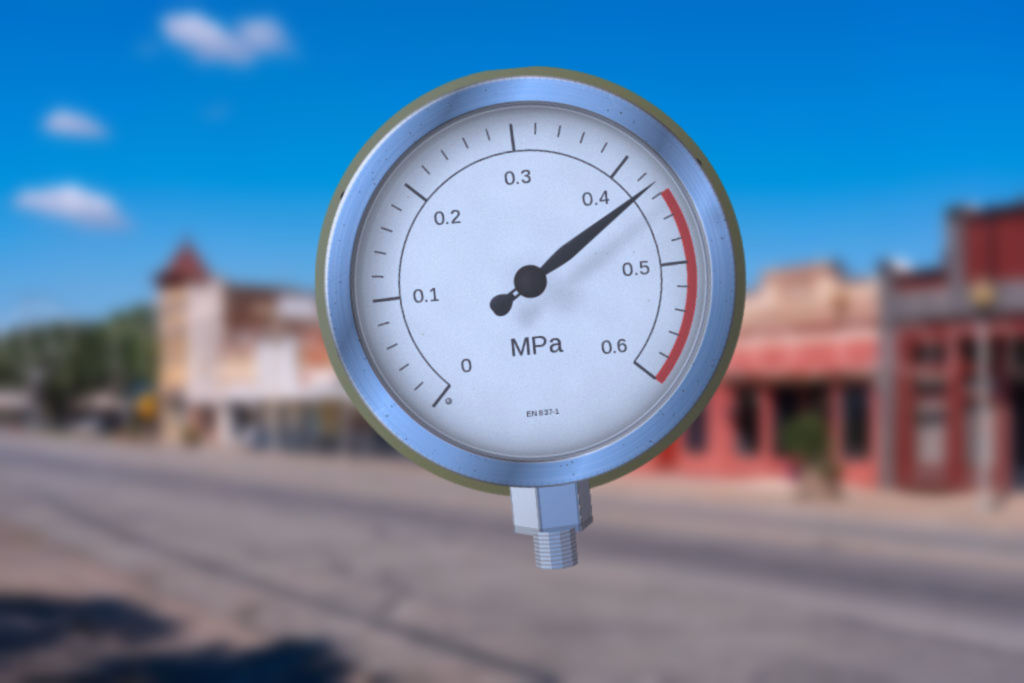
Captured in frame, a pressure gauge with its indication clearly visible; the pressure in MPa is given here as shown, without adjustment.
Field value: 0.43 MPa
